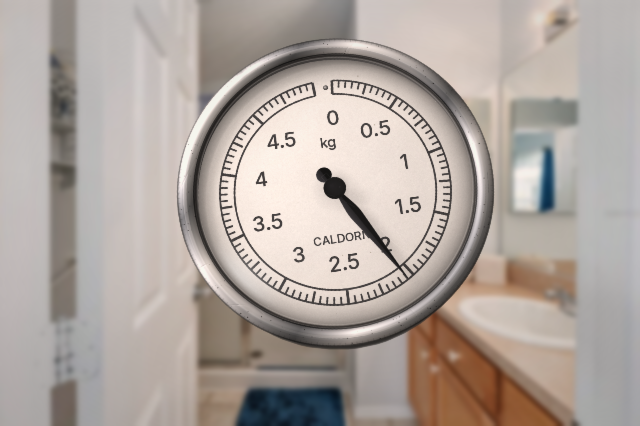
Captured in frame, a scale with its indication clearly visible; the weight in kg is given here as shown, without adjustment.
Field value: 2.05 kg
